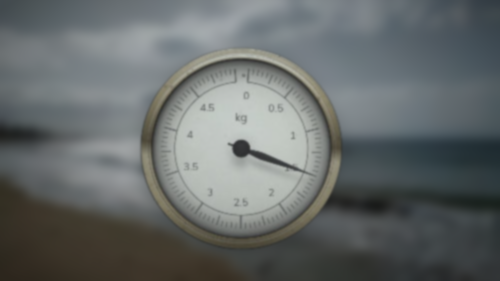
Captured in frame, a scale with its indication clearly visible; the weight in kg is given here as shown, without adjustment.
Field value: 1.5 kg
